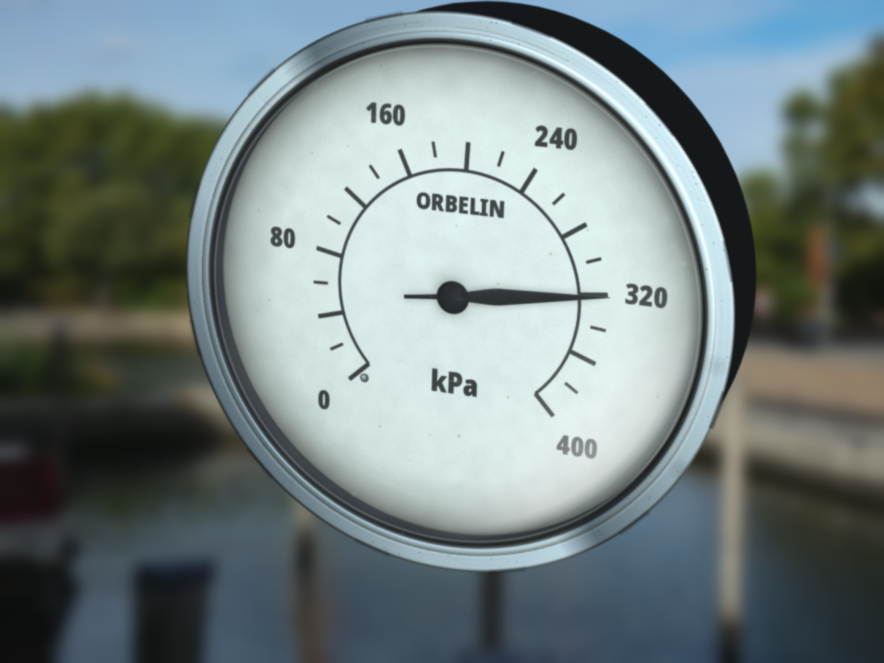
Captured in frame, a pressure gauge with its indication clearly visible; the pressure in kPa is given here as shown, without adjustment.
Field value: 320 kPa
